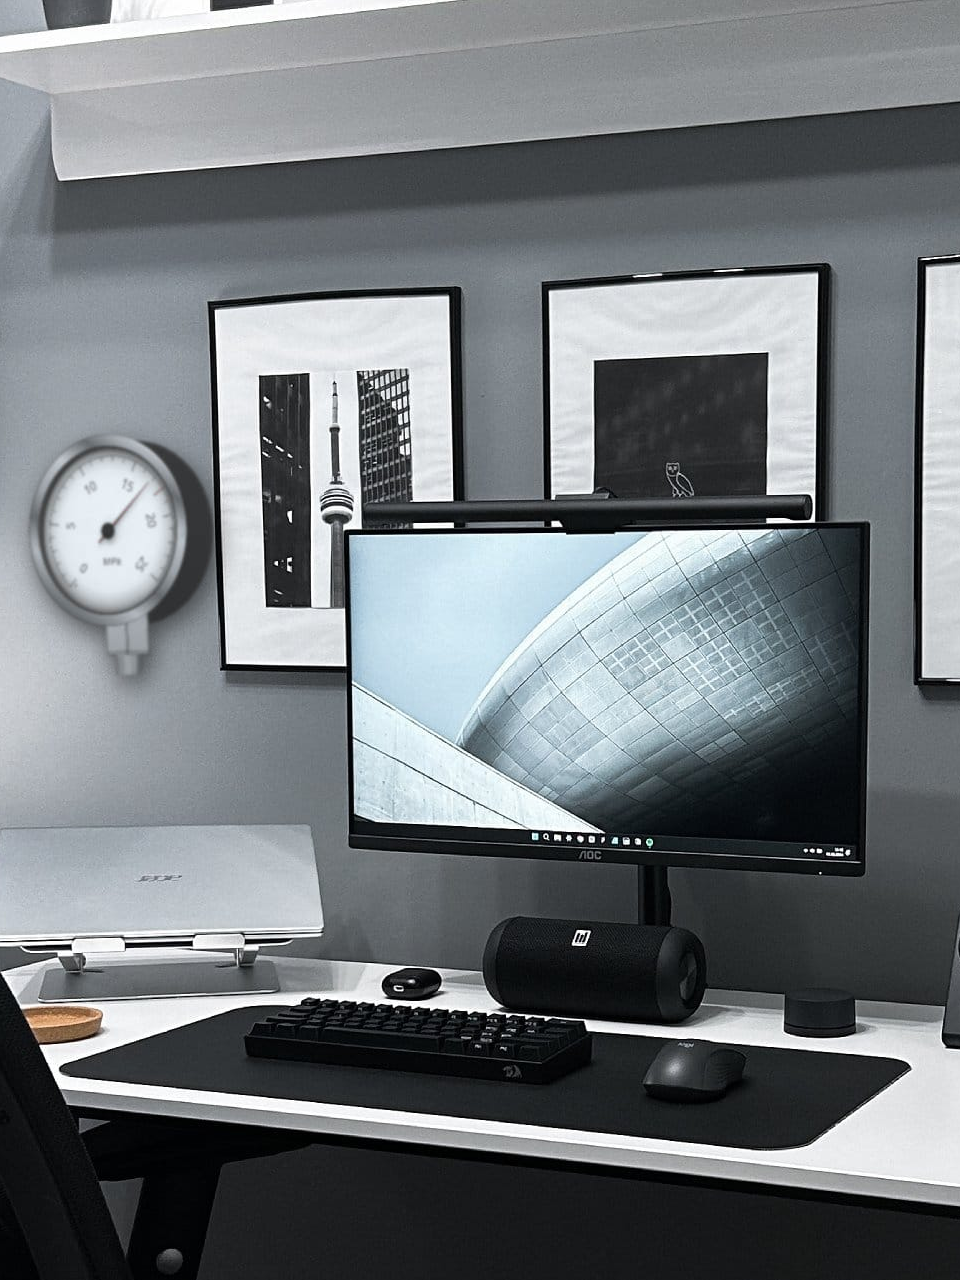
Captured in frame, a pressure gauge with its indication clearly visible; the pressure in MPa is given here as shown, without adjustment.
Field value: 17 MPa
